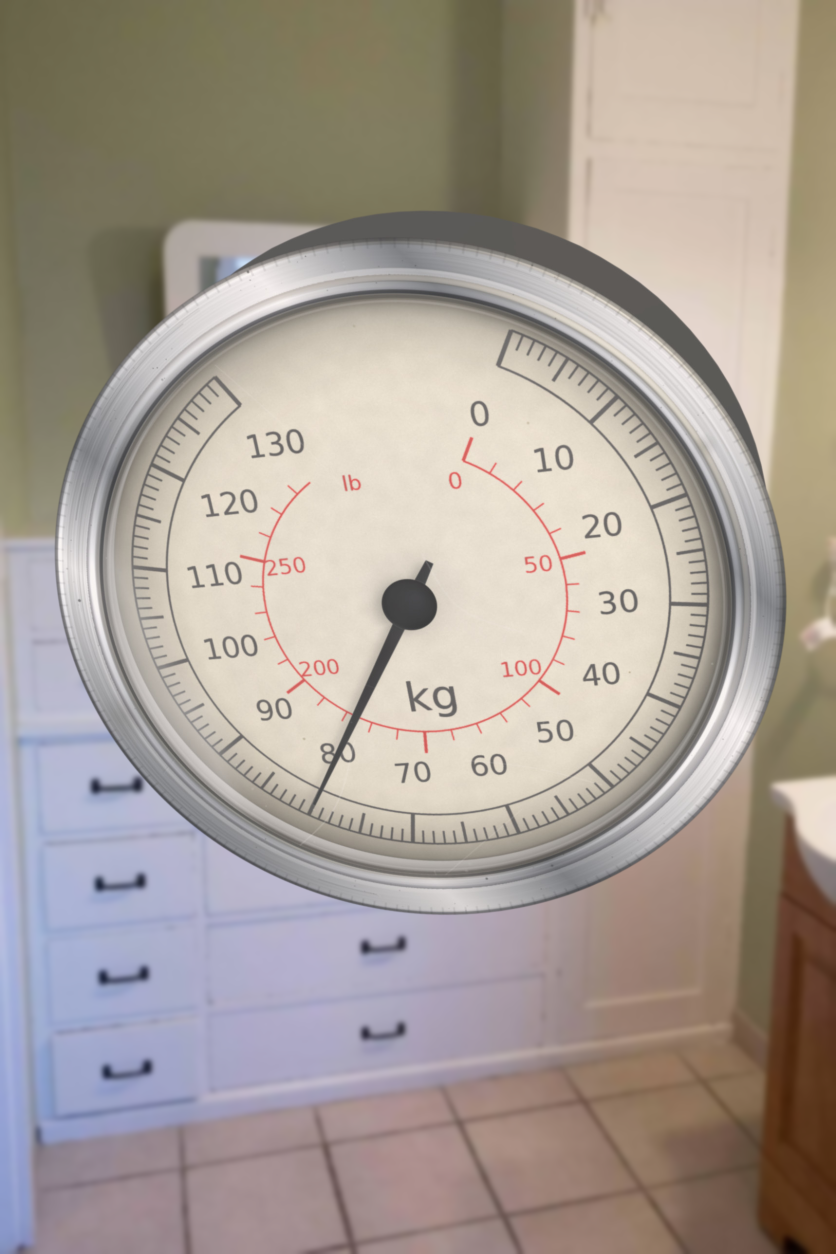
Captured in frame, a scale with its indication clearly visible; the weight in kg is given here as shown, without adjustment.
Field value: 80 kg
